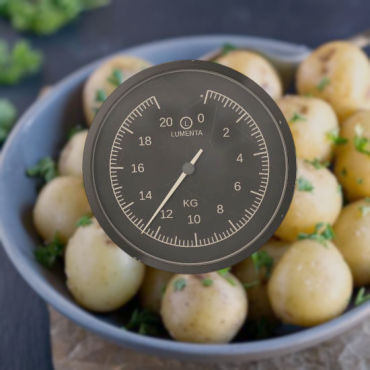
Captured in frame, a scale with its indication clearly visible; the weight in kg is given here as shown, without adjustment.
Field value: 12.6 kg
